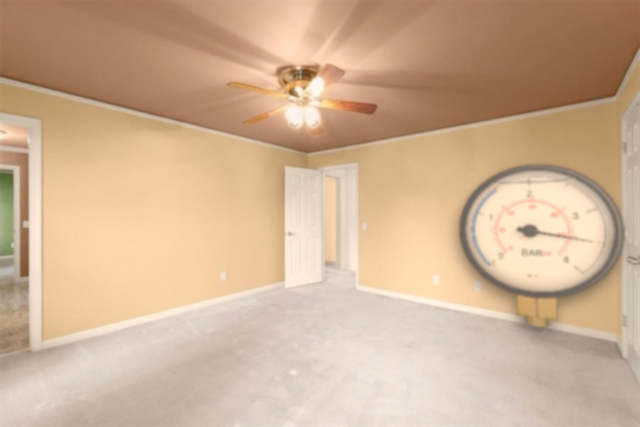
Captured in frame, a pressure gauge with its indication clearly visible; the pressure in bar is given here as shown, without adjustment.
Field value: 3.5 bar
